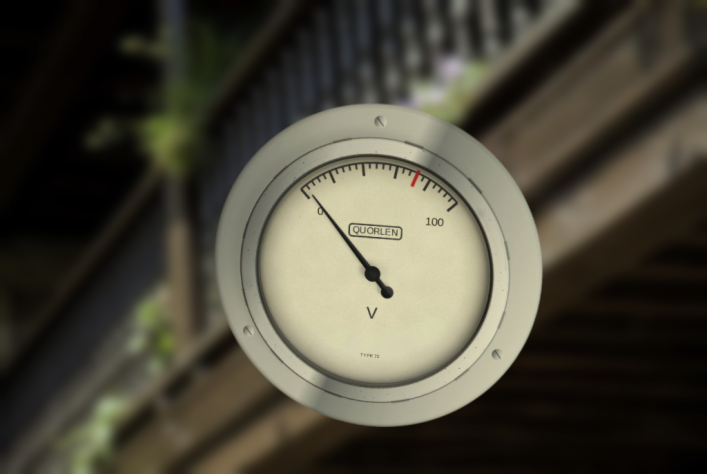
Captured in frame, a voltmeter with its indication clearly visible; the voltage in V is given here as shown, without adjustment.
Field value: 4 V
